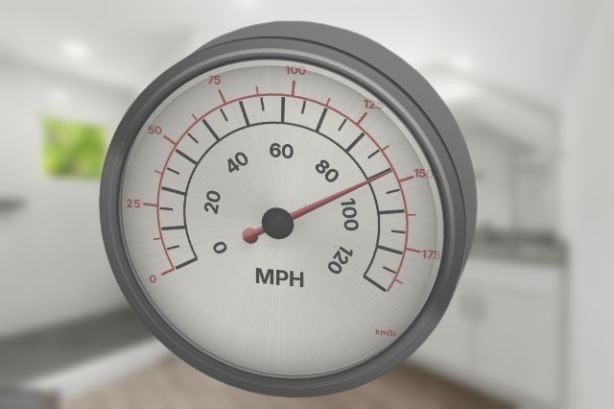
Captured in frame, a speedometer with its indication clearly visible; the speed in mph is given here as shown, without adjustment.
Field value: 90 mph
